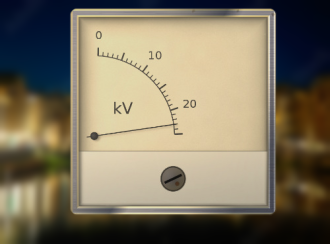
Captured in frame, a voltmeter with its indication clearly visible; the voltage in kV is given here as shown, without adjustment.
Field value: 23 kV
